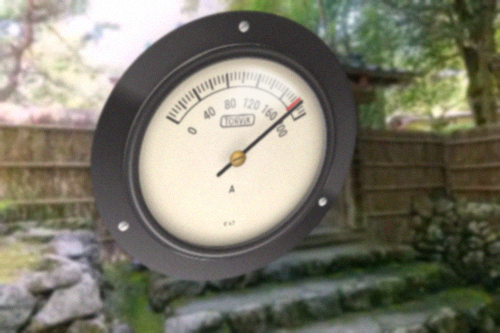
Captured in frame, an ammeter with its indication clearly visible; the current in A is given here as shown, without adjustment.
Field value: 180 A
